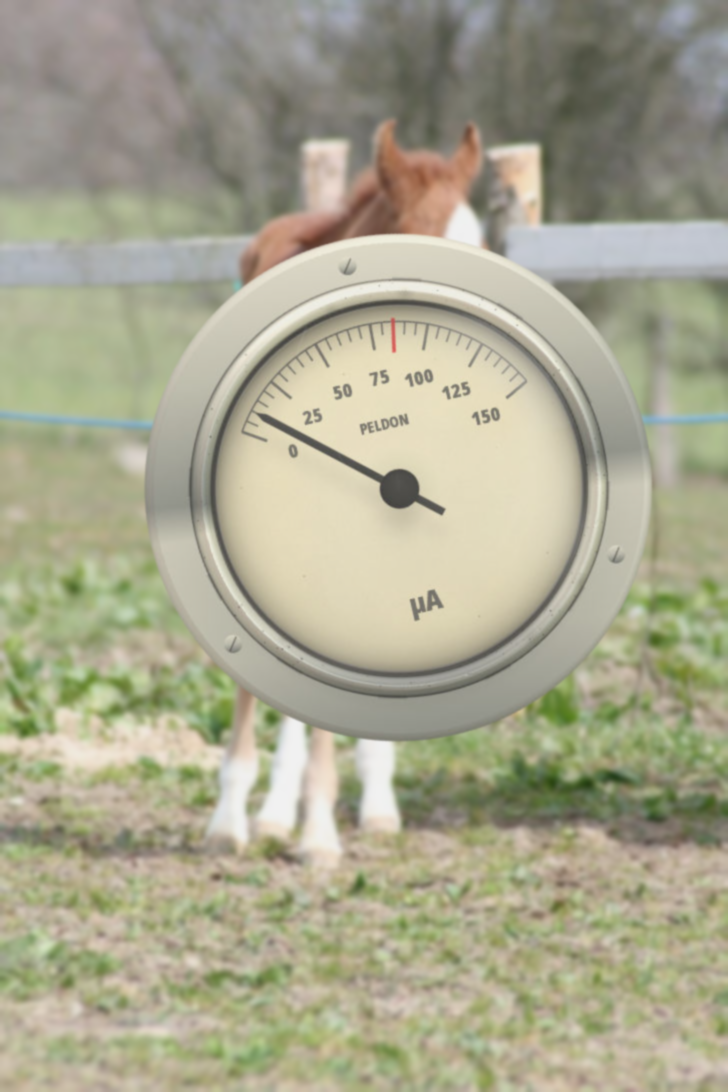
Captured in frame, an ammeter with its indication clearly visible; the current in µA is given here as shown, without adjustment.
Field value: 10 µA
